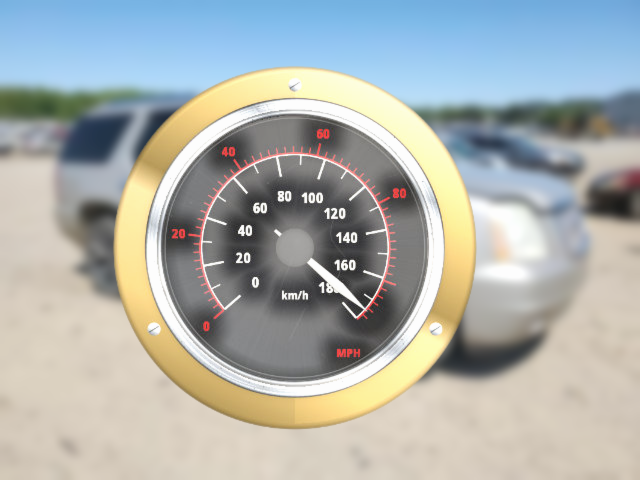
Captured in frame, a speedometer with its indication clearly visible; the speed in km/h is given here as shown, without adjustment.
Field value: 175 km/h
